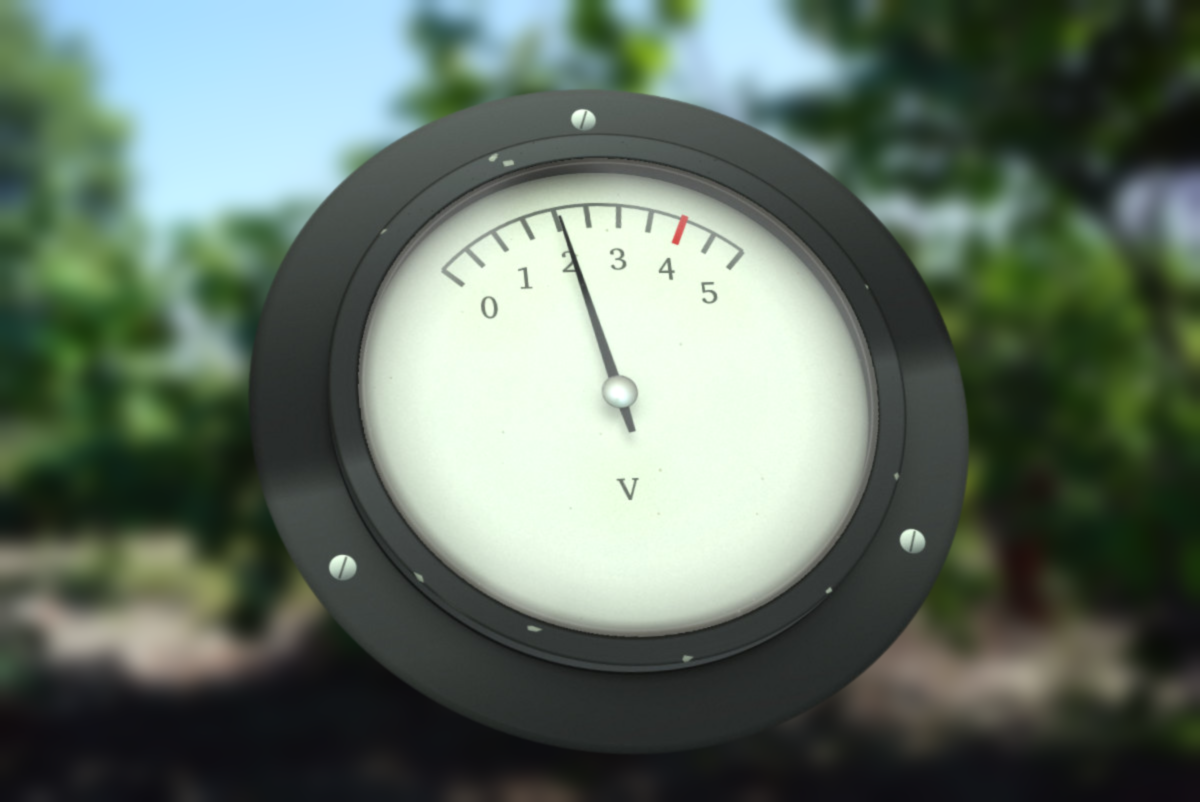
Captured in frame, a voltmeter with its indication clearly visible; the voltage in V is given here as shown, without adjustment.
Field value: 2 V
